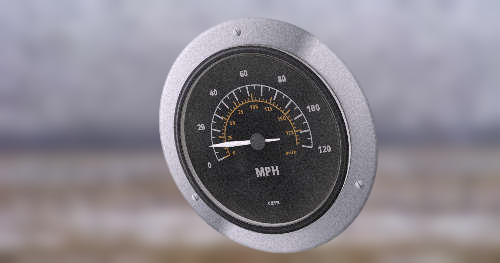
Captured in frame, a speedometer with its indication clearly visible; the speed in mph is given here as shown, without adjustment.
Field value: 10 mph
